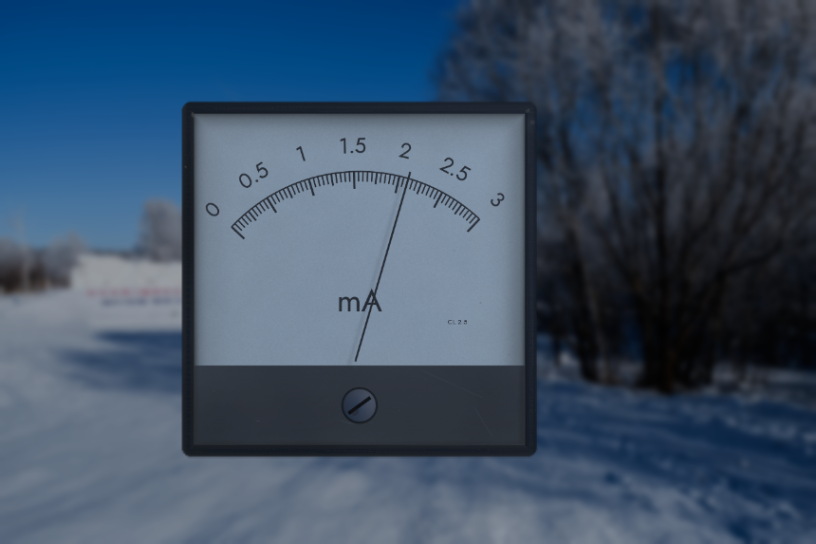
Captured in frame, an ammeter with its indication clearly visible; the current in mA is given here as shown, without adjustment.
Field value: 2.1 mA
